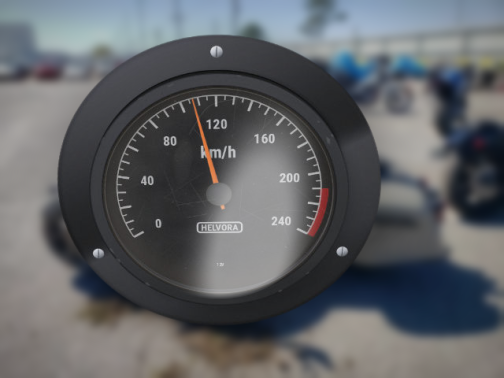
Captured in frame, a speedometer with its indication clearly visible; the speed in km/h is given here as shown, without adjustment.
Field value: 107.5 km/h
